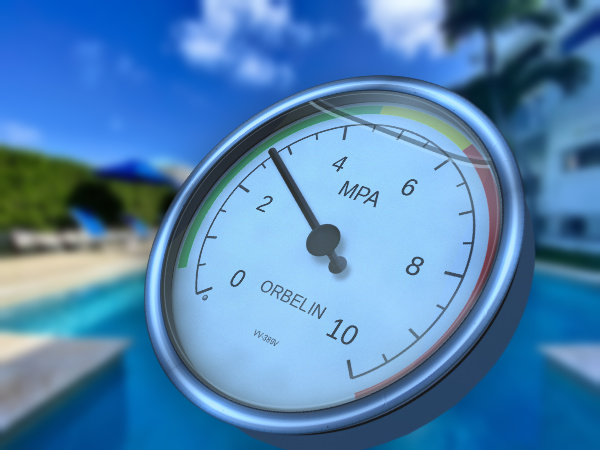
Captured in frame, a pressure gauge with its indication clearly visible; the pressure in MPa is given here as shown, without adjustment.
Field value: 2.75 MPa
